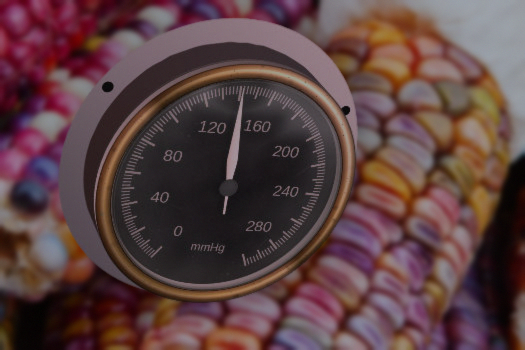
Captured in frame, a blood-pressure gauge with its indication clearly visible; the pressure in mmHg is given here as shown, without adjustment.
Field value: 140 mmHg
